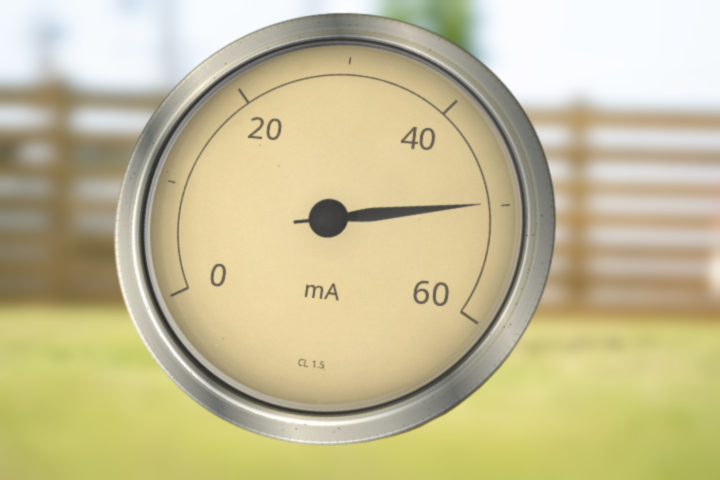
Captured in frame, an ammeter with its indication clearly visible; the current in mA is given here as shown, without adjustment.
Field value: 50 mA
